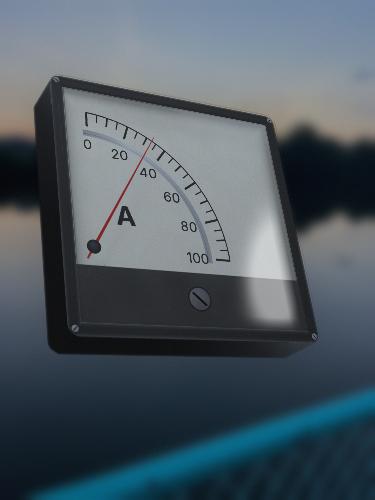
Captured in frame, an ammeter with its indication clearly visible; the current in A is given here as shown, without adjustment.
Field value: 32.5 A
